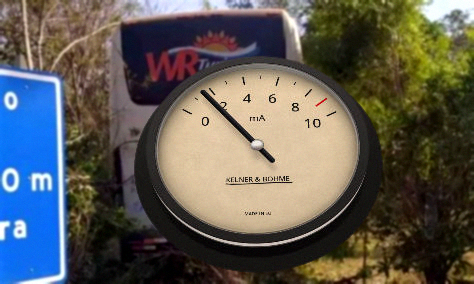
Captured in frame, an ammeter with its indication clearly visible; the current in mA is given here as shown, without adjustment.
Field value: 1.5 mA
